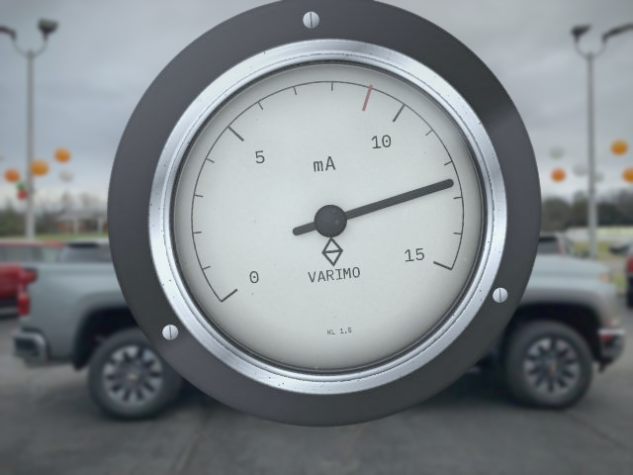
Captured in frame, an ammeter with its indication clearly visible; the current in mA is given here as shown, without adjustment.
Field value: 12.5 mA
